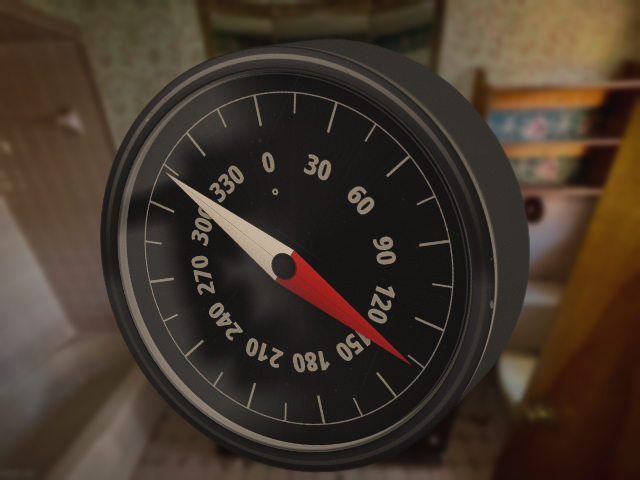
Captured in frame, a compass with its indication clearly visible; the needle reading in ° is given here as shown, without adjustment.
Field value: 135 °
